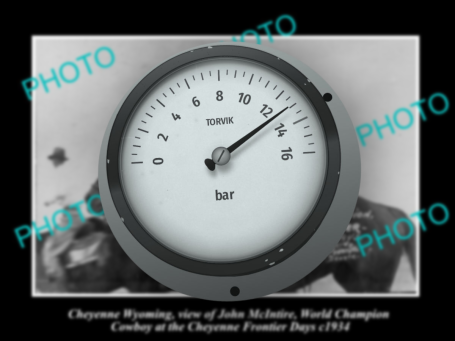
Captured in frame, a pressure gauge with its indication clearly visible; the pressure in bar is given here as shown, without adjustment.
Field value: 13 bar
